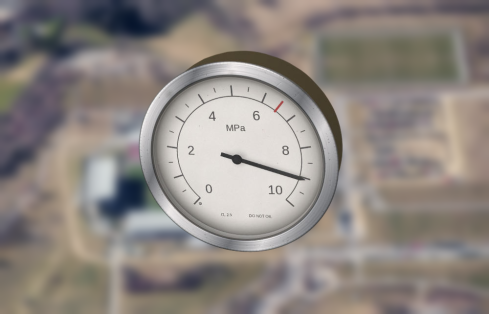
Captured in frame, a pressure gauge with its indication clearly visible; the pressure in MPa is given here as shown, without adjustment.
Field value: 9 MPa
